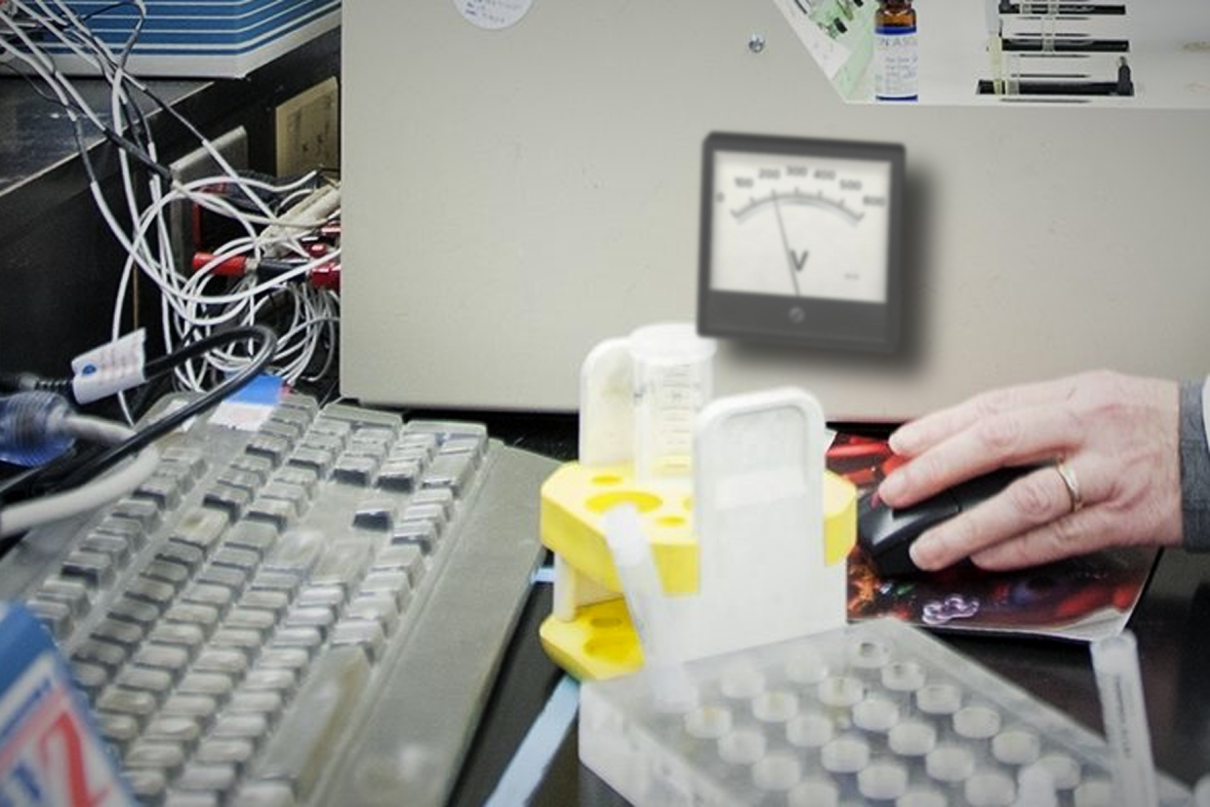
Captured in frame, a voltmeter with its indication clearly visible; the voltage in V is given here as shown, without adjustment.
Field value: 200 V
